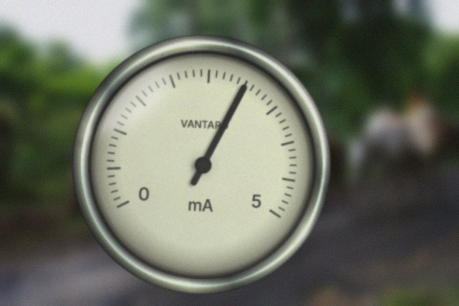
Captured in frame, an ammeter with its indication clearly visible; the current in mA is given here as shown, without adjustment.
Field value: 3 mA
